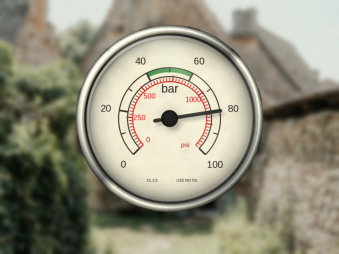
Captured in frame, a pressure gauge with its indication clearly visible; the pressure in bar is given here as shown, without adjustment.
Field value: 80 bar
